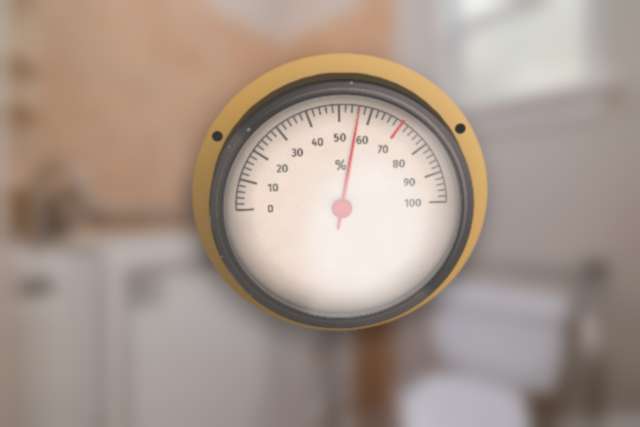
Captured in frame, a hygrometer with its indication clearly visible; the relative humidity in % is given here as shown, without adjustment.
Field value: 56 %
